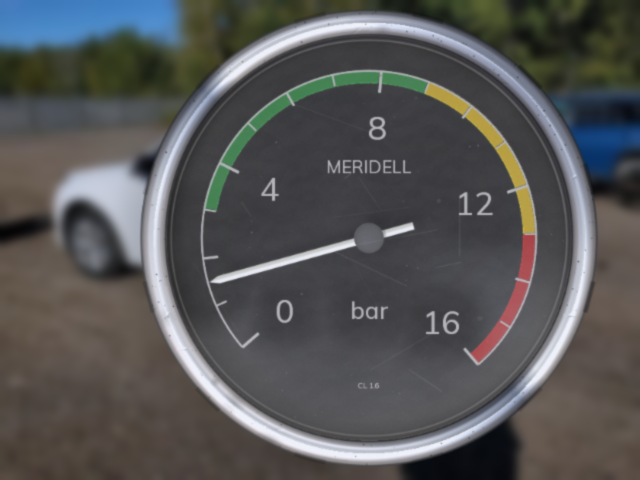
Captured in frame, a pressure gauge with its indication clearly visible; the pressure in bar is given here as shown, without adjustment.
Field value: 1.5 bar
